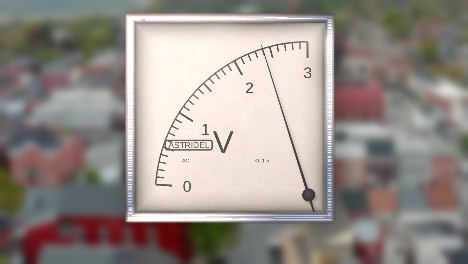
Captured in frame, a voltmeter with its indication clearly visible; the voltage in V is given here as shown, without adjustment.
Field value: 2.4 V
